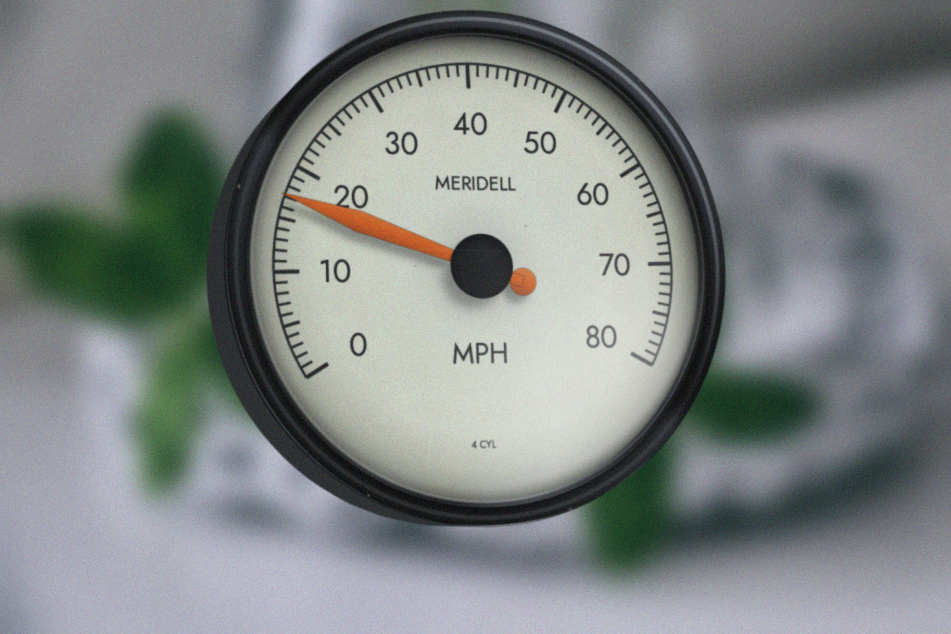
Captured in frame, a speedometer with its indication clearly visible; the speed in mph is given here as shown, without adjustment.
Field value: 17 mph
